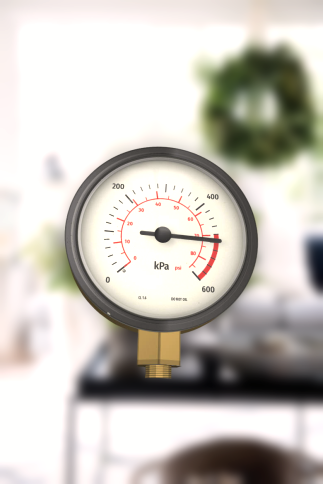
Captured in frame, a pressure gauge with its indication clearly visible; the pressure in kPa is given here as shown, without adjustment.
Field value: 500 kPa
